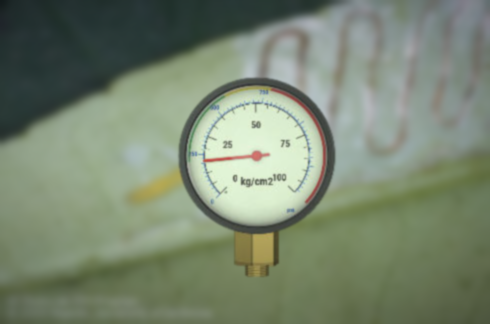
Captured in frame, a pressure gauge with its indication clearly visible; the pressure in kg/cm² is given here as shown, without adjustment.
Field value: 15 kg/cm²
